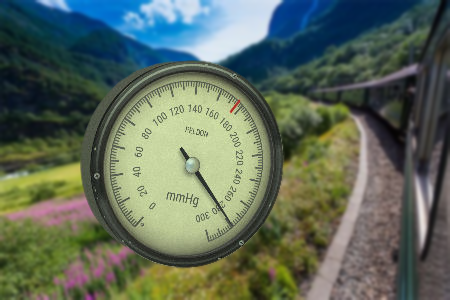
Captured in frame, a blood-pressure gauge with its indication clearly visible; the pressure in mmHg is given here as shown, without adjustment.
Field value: 280 mmHg
